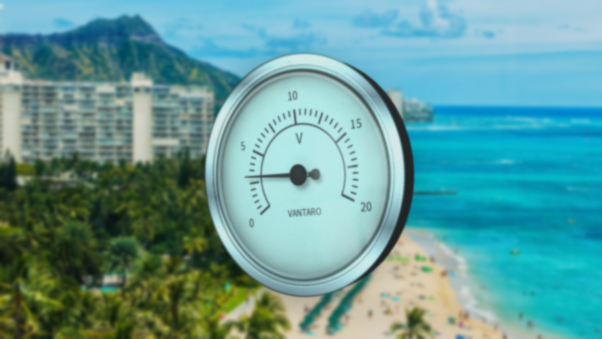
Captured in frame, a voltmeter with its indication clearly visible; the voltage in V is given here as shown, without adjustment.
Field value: 3 V
